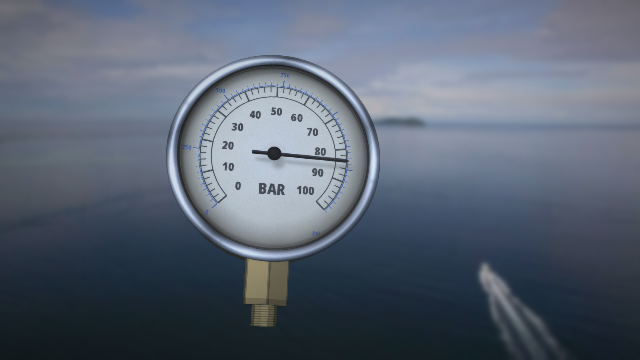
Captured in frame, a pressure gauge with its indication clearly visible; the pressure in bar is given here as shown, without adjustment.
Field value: 84 bar
